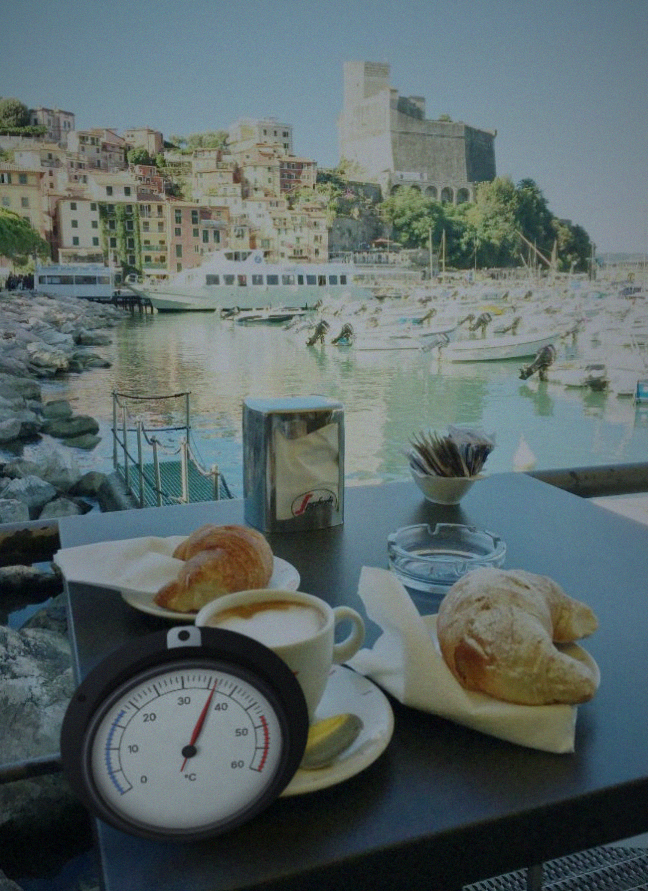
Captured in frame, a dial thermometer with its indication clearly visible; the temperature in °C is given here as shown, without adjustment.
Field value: 36 °C
